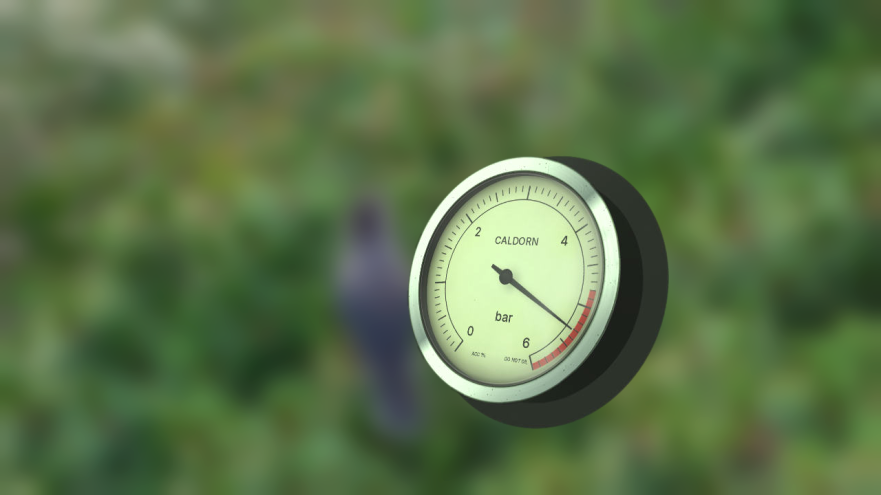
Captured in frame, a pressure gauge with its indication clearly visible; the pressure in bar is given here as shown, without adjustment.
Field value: 5.3 bar
